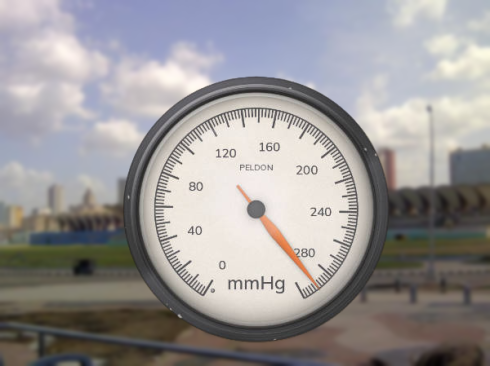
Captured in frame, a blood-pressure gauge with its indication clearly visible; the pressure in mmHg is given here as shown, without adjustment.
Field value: 290 mmHg
